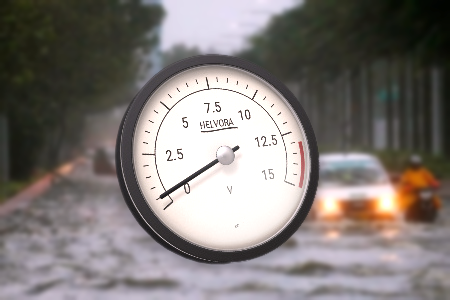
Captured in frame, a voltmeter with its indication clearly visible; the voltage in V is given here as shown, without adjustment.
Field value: 0.5 V
